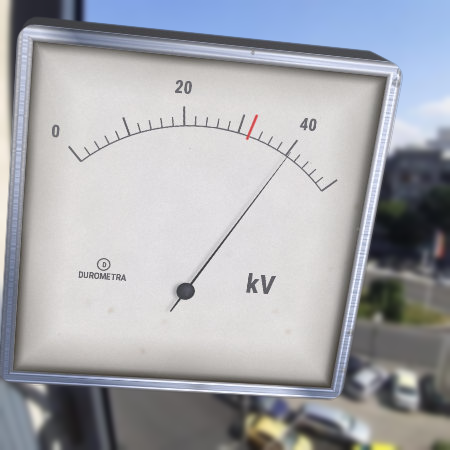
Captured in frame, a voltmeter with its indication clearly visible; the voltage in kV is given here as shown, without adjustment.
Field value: 40 kV
